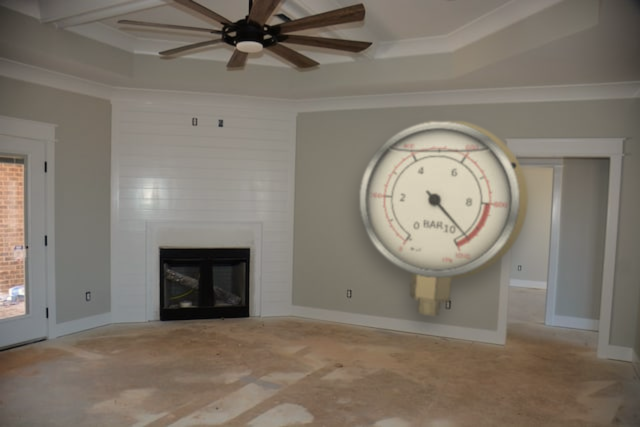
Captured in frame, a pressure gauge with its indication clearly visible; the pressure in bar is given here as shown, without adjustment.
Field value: 9.5 bar
